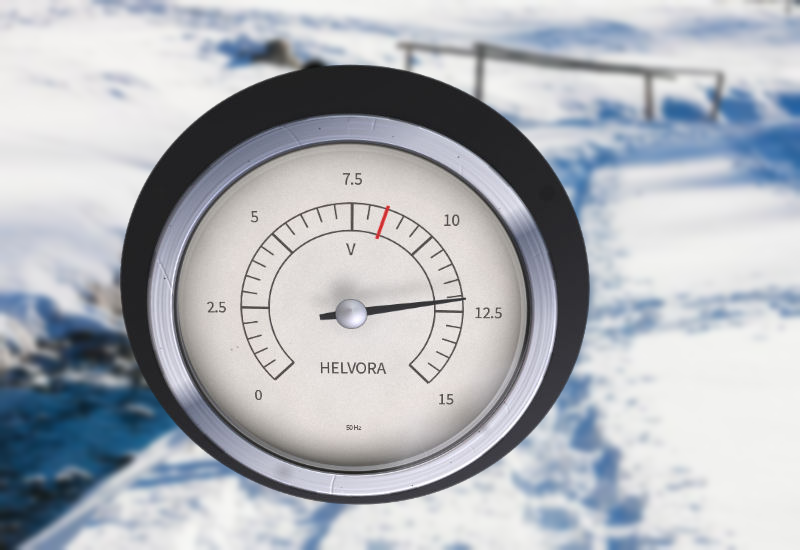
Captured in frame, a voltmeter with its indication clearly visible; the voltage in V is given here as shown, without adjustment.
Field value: 12 V
